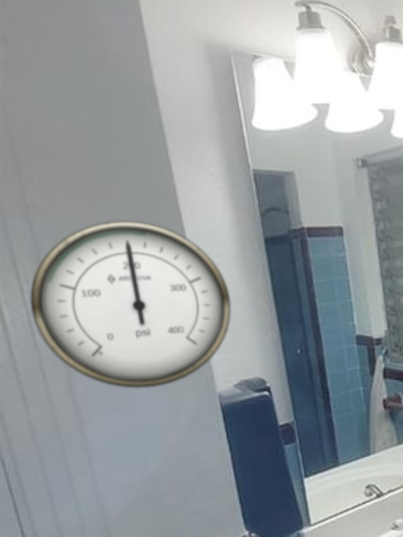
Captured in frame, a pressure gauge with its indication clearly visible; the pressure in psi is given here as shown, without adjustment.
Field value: 200 psi
